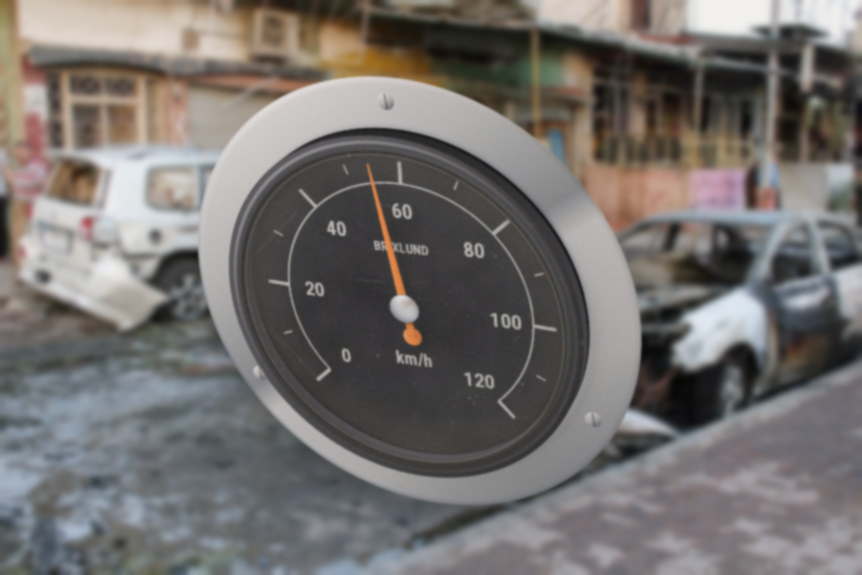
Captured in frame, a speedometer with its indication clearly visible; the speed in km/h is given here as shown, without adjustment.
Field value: 55 km/h
